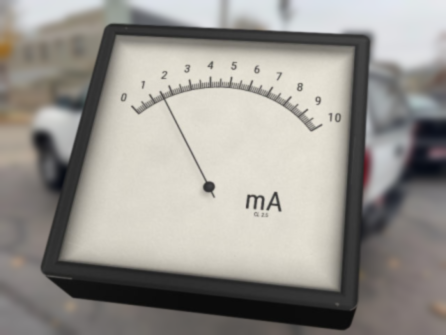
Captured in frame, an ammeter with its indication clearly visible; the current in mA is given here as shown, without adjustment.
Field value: 1.5 mA
